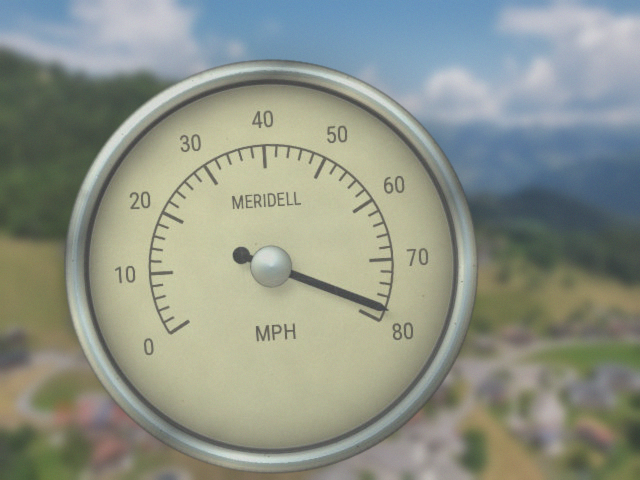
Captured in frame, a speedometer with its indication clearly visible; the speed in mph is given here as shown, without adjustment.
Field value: 78 mph
